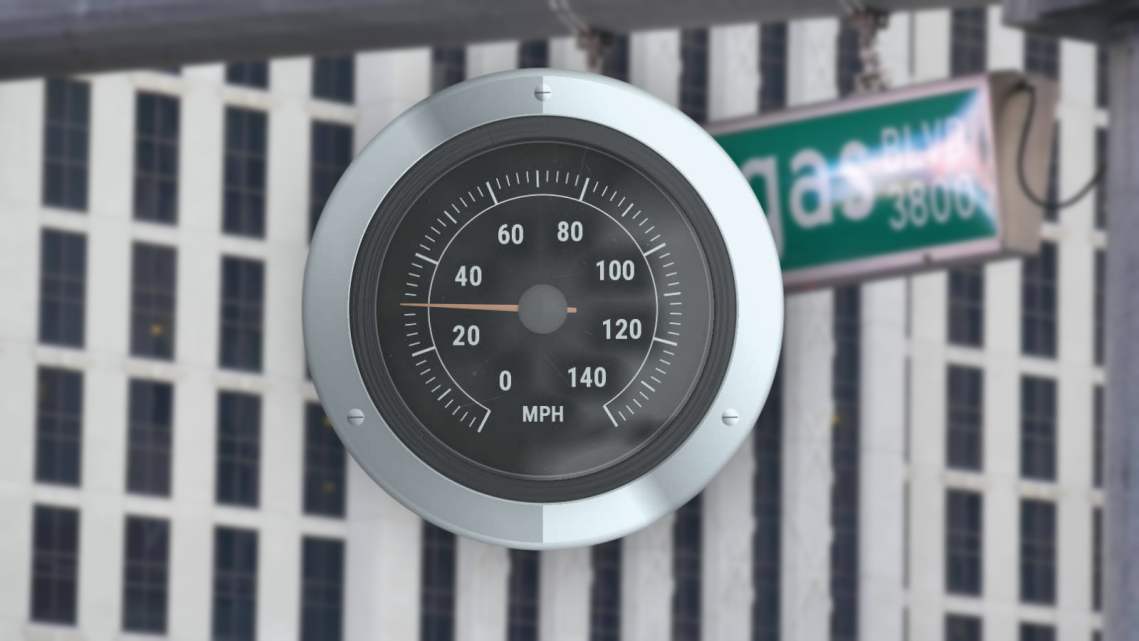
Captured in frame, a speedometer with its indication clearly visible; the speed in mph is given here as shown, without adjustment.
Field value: 30 mph
